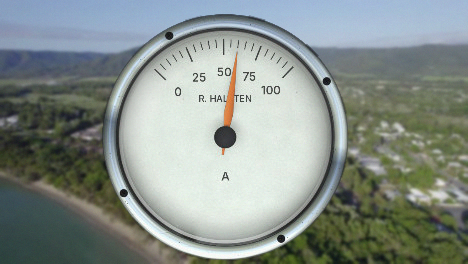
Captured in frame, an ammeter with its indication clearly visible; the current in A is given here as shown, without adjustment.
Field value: 60 A
